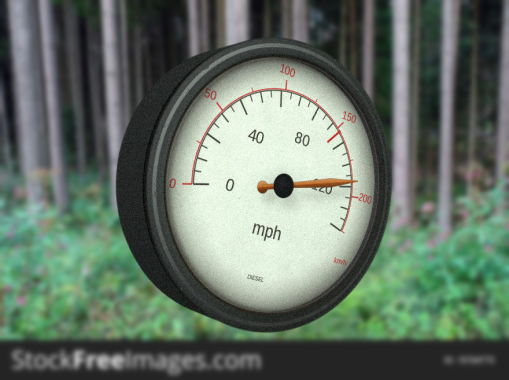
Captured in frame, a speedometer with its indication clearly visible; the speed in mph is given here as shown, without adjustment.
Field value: 117.5 mph
